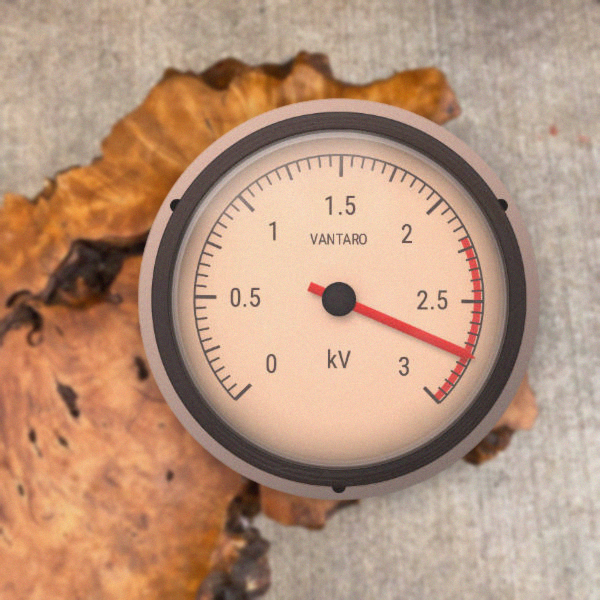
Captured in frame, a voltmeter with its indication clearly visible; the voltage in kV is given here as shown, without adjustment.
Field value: 2.75 kV
